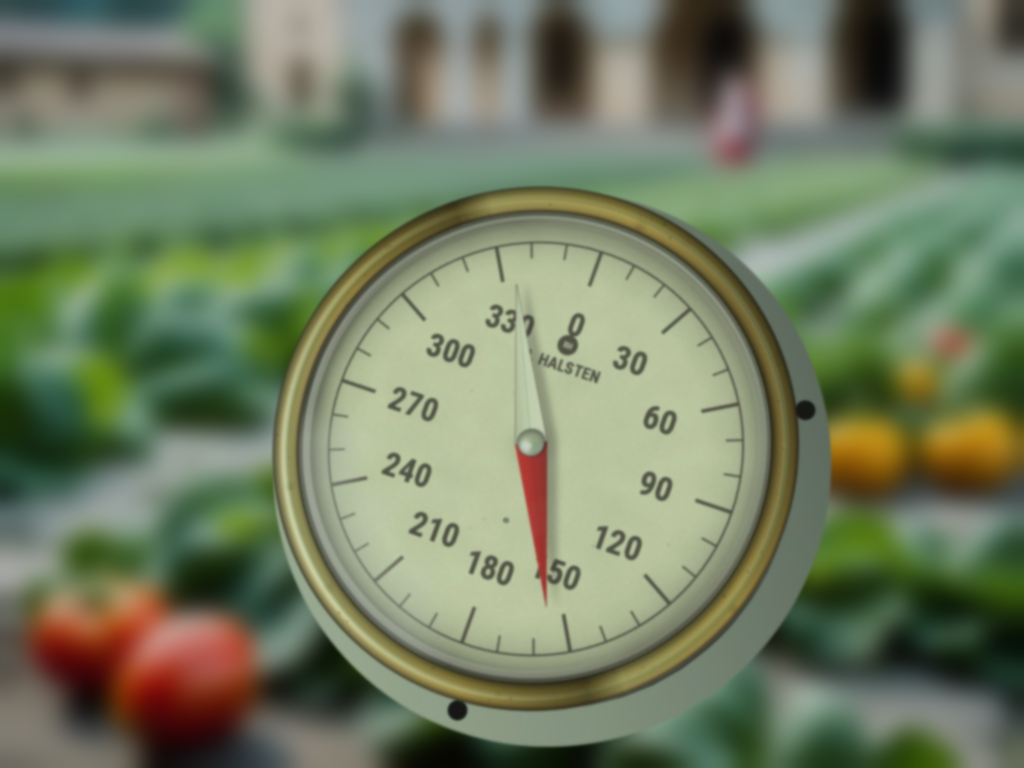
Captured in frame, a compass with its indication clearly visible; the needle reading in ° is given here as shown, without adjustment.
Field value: 155 °
